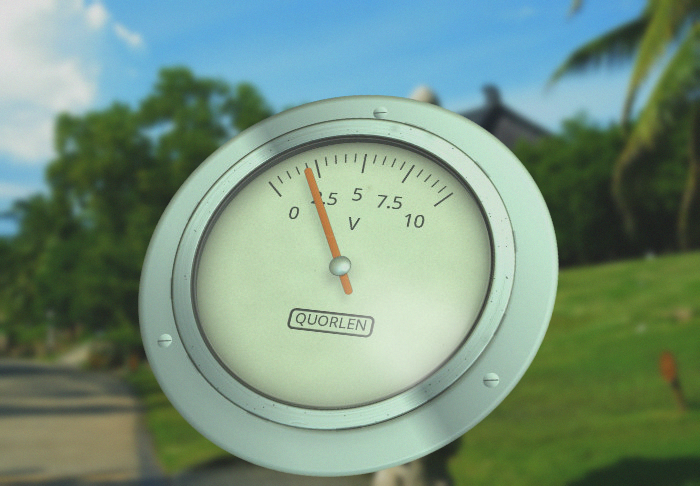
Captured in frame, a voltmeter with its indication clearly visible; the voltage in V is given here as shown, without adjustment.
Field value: 2 V
